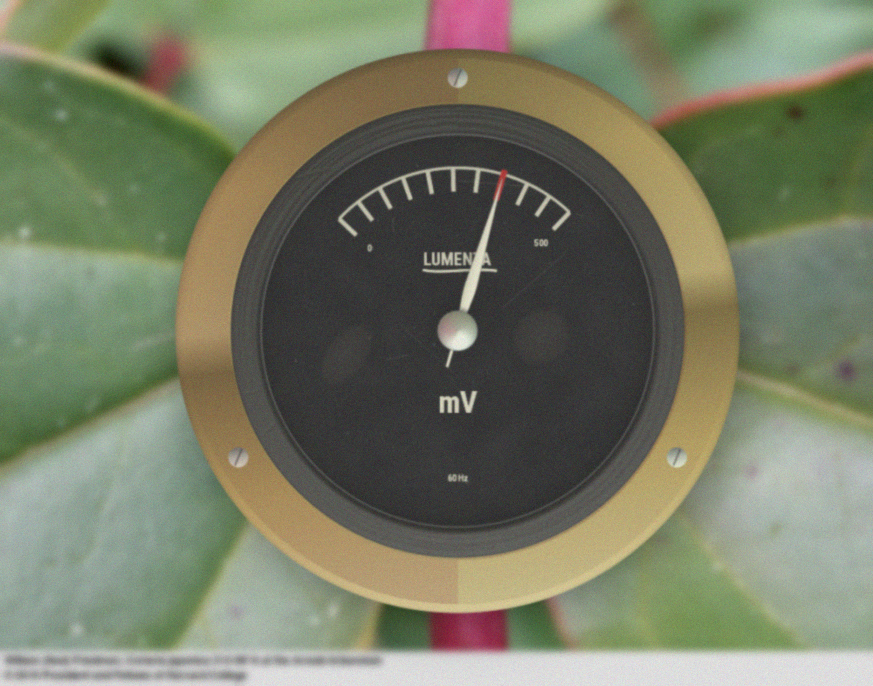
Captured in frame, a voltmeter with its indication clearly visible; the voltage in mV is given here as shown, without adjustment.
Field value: 350 mV
